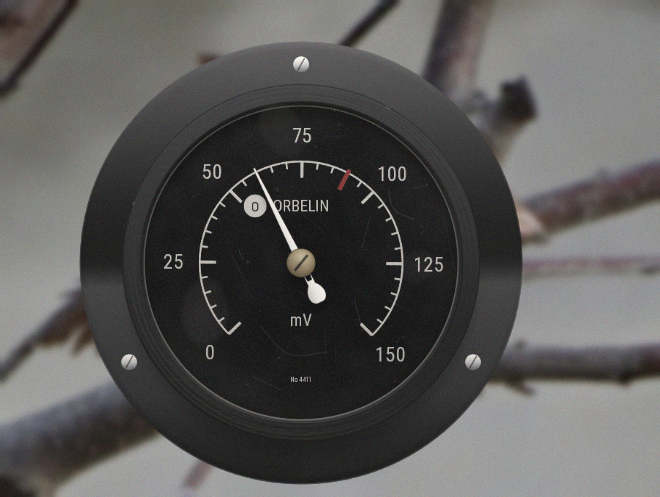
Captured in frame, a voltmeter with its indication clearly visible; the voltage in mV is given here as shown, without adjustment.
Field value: 60 mV
